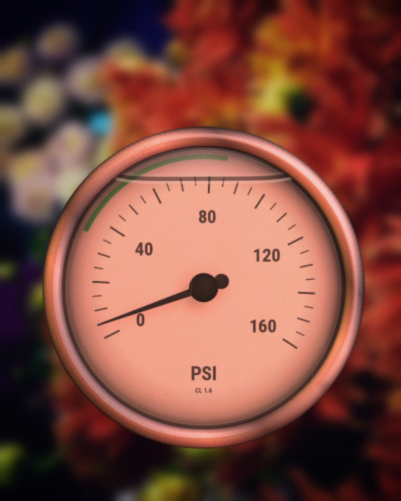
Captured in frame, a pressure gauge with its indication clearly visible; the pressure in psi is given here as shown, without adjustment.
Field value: 5 psi
